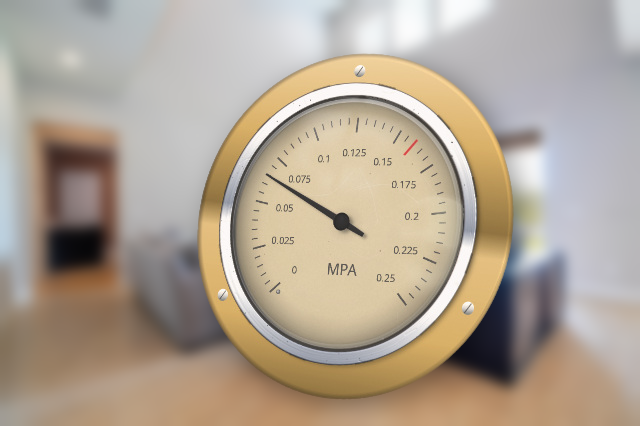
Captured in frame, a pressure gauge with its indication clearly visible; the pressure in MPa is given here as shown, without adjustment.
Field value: 0.065 MPa
